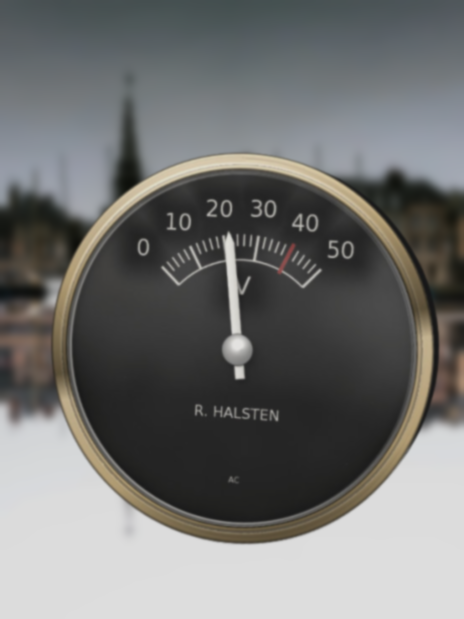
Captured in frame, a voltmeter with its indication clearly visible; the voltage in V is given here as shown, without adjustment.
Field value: 22 V
